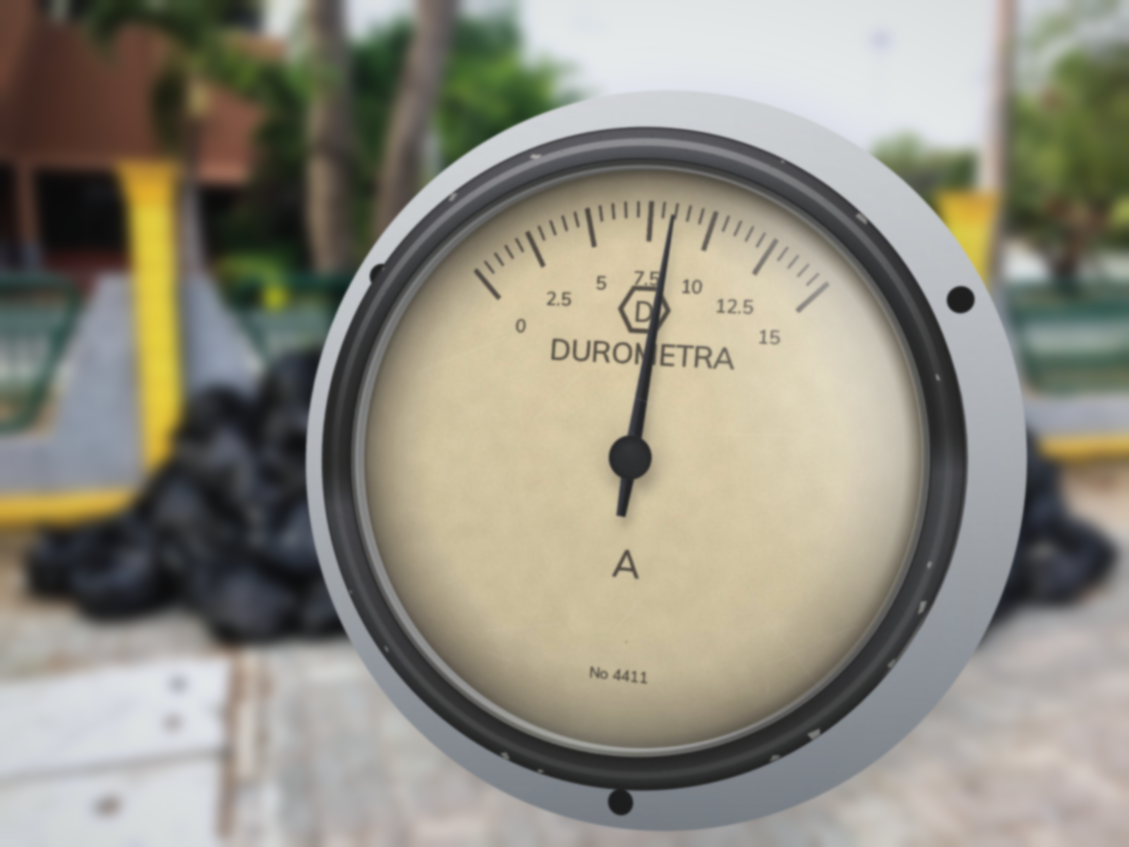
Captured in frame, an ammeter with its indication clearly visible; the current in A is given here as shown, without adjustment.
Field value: 8.5 A
